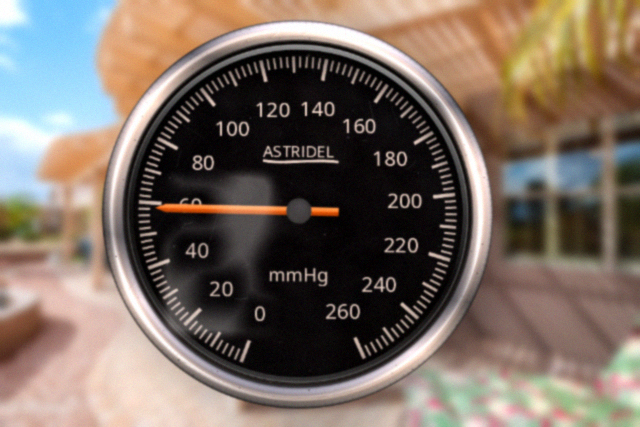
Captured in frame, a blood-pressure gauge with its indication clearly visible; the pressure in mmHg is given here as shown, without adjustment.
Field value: 58 mmHg
